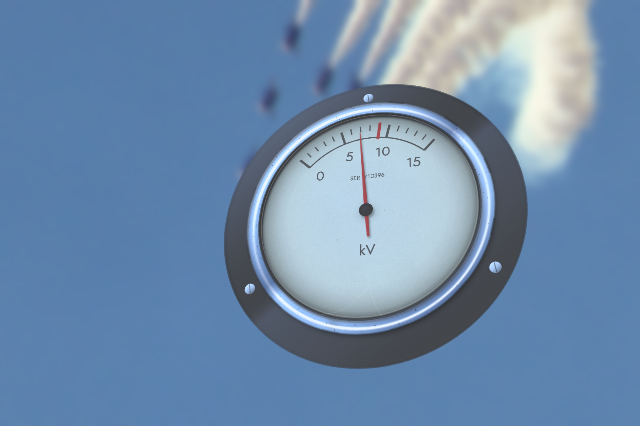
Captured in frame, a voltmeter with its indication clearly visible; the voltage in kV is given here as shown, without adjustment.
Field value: 7 kV
